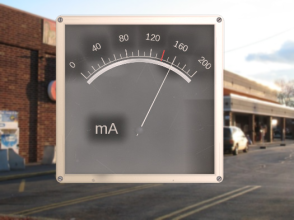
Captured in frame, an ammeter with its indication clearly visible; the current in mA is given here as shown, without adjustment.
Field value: 160 mA
